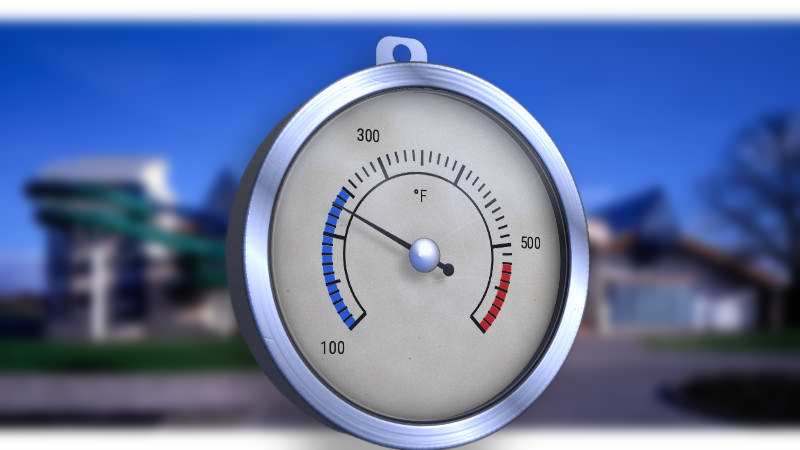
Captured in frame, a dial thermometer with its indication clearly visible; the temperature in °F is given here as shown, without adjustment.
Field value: 230 °F
